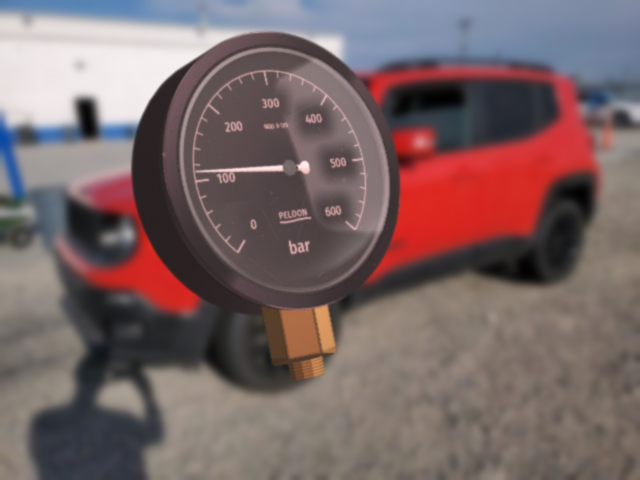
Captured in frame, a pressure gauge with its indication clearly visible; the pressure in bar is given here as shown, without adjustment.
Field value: 110 bar
